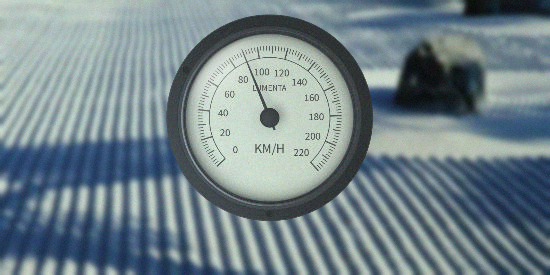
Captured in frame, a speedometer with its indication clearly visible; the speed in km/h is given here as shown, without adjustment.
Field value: 90 km/h
